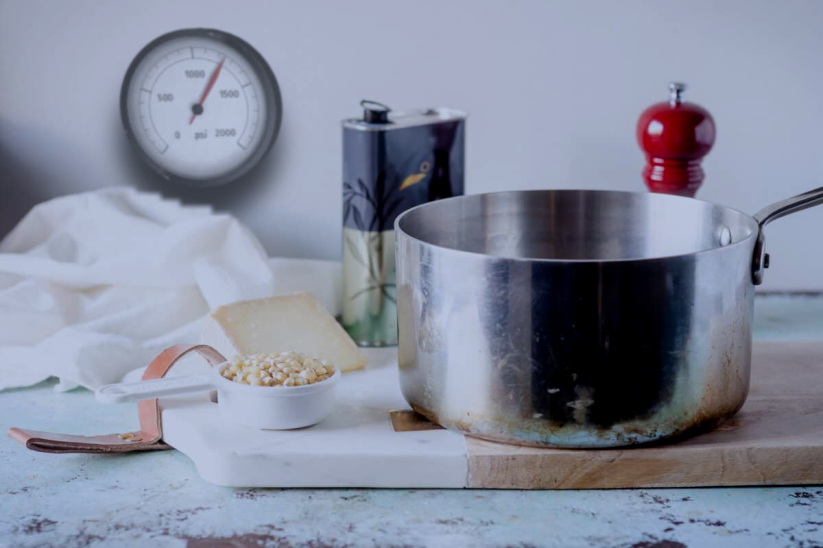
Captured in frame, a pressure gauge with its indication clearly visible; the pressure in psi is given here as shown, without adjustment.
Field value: 1250 psi
